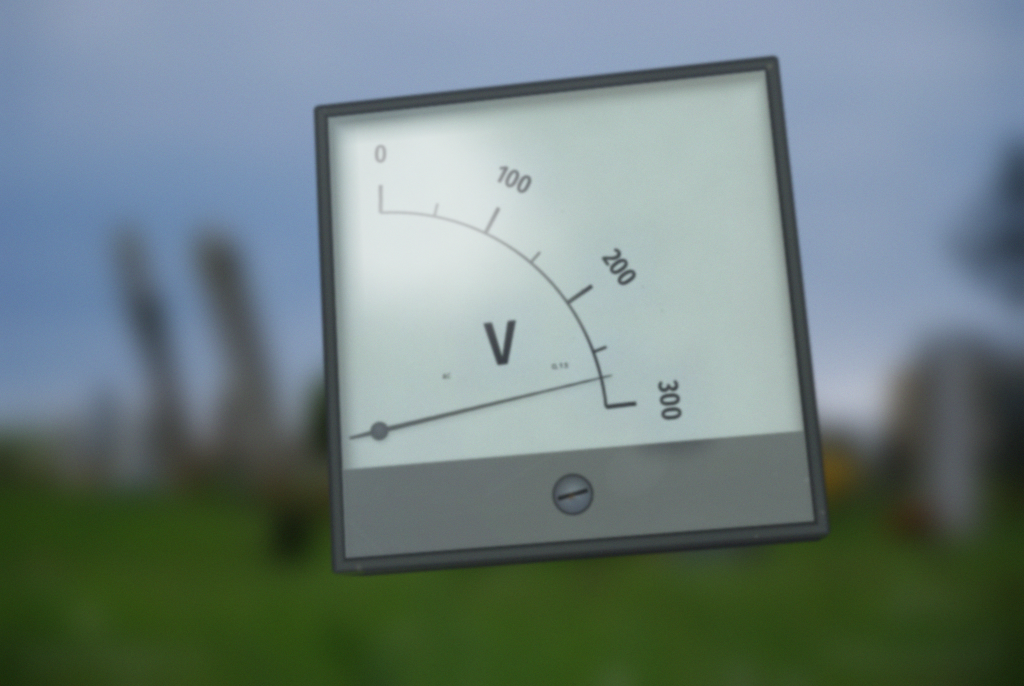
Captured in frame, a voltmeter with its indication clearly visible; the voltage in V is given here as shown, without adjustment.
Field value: 275 V
